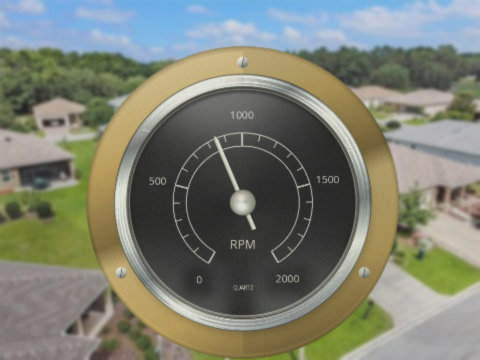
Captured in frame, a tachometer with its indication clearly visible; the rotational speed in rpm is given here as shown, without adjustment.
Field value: 850 rpm
